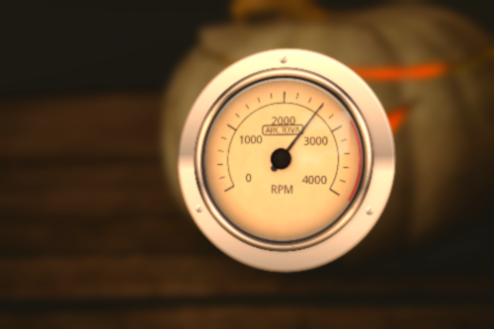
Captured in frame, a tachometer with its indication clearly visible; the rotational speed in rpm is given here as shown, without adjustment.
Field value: 2600 rpm
